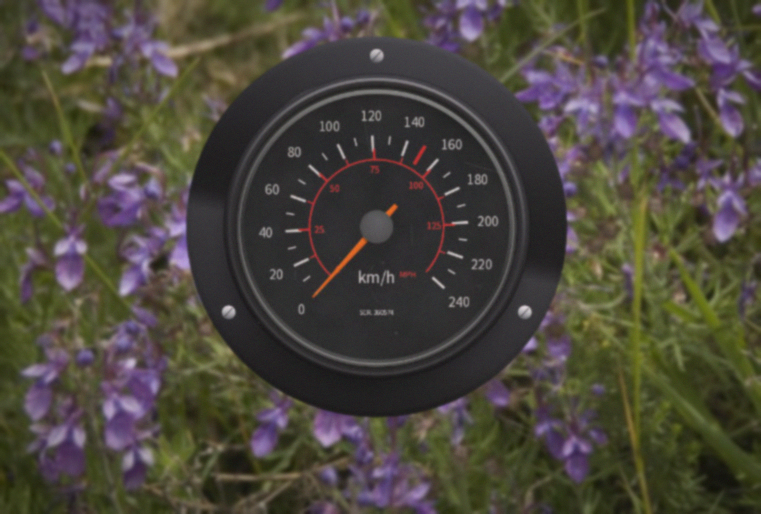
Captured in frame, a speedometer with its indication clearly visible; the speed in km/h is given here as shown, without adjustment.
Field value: 0 km/h
